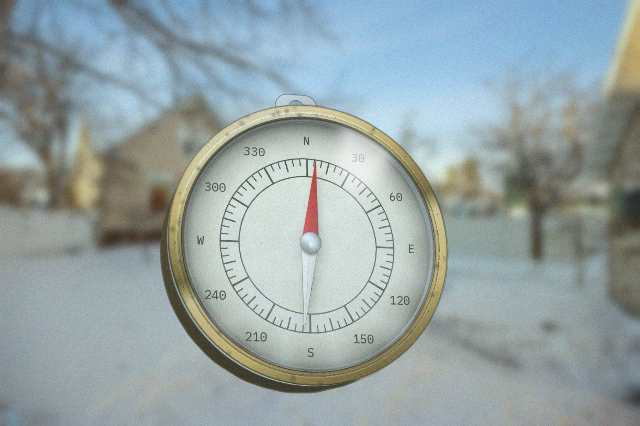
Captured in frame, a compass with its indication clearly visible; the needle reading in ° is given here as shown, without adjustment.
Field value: 5 °
